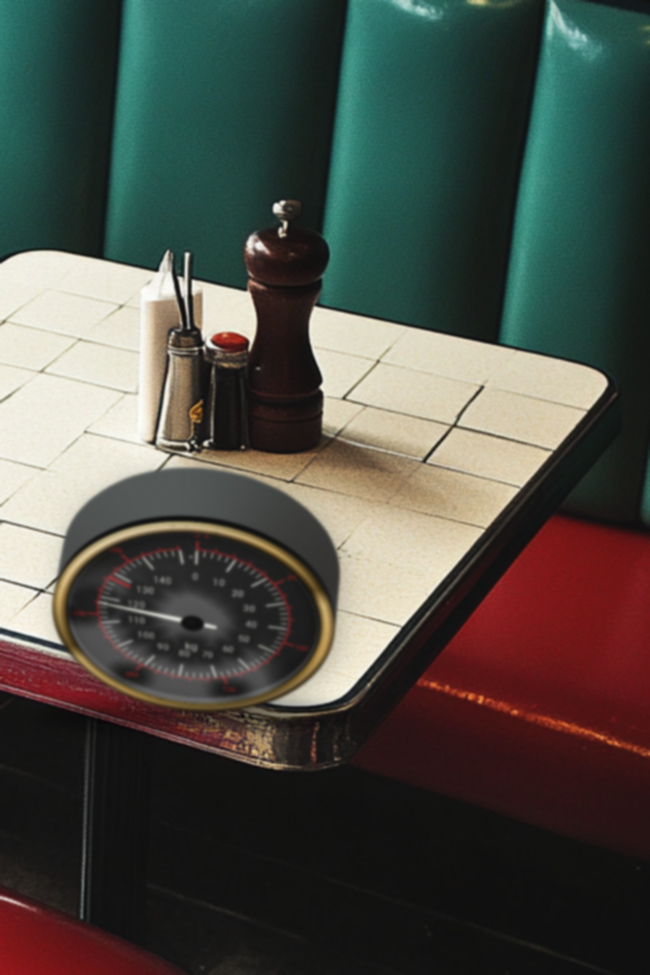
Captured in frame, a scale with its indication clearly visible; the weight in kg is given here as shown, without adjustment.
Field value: 120 kg
